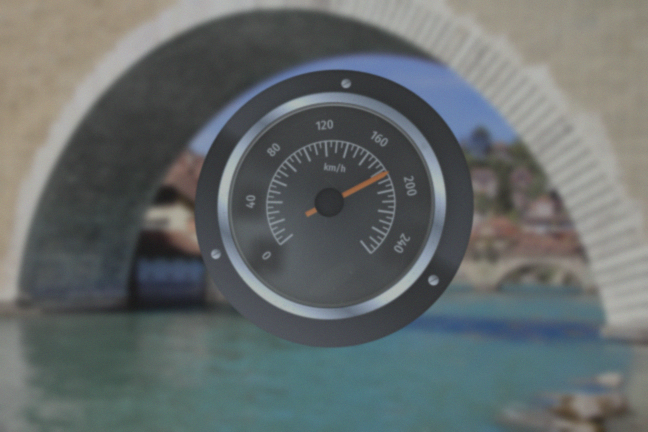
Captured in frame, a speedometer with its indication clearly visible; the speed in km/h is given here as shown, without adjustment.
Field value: 185 km/h
